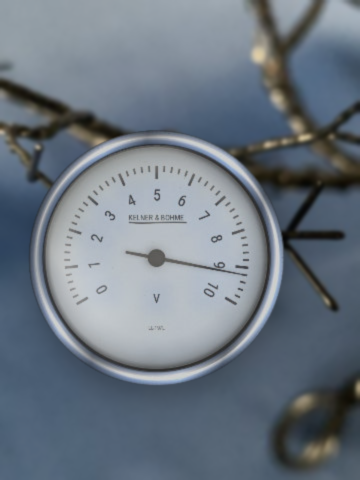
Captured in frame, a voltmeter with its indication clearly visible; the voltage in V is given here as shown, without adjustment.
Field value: 9.2 V
